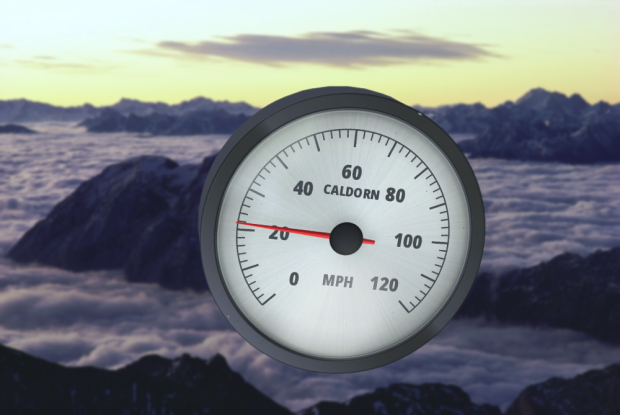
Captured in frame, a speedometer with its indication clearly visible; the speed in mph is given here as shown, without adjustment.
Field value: 22 mph
